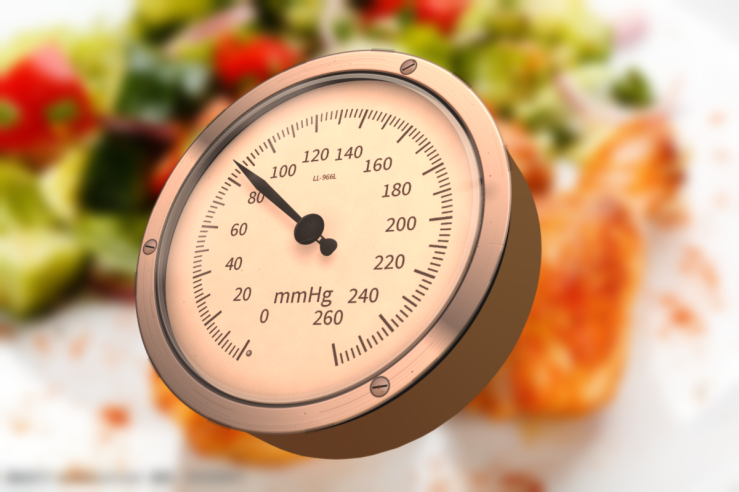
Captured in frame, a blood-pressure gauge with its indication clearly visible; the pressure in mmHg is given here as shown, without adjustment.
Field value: 86 mmHg
